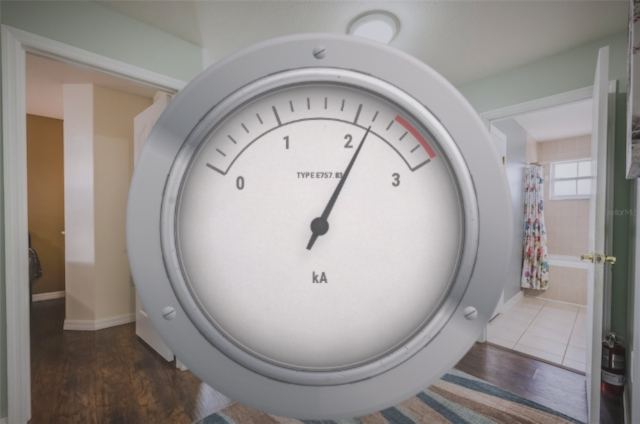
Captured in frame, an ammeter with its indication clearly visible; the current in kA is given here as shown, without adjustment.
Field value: 2.2 kA
